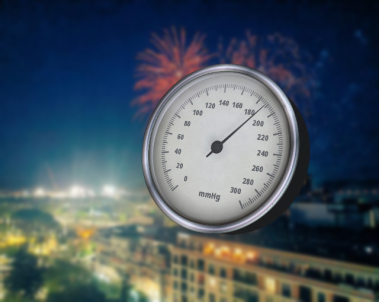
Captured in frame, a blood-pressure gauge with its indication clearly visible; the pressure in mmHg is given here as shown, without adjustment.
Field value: 190 mmHg
